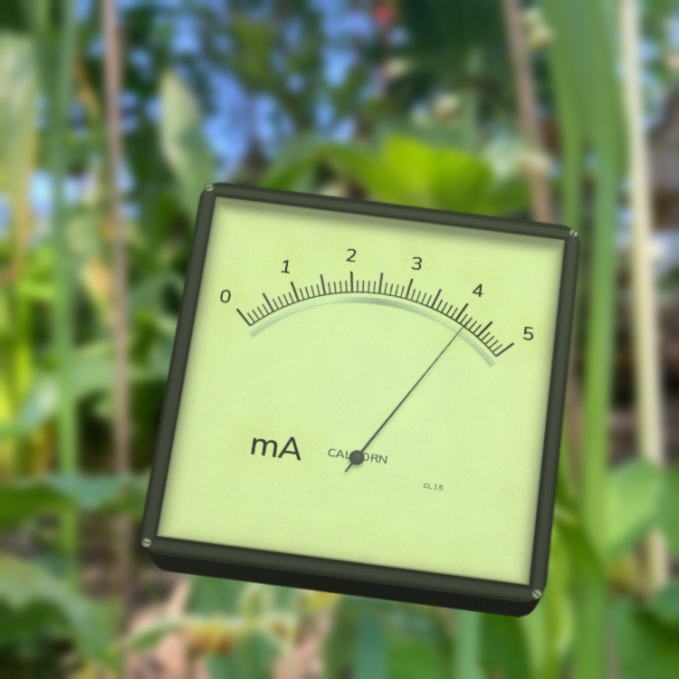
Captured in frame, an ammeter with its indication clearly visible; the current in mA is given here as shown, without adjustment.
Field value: 4.2 mA
